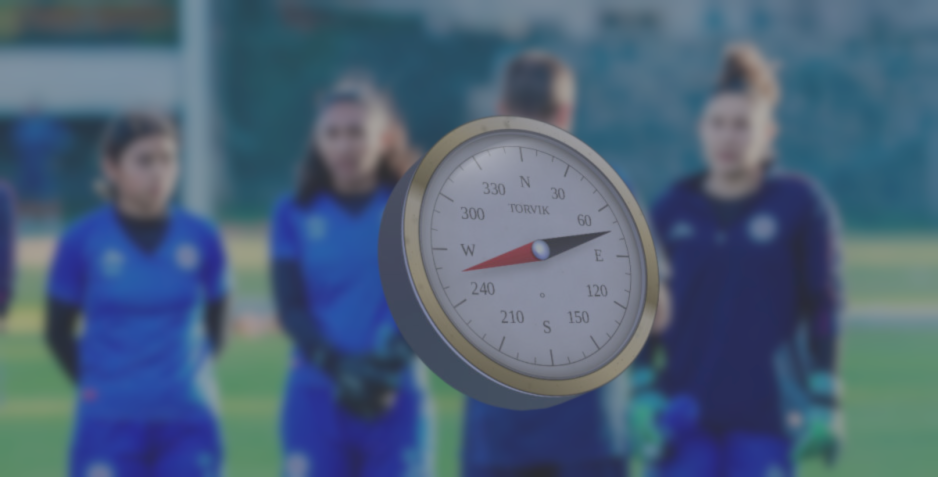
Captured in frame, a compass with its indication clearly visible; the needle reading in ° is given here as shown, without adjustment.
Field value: 255 °
